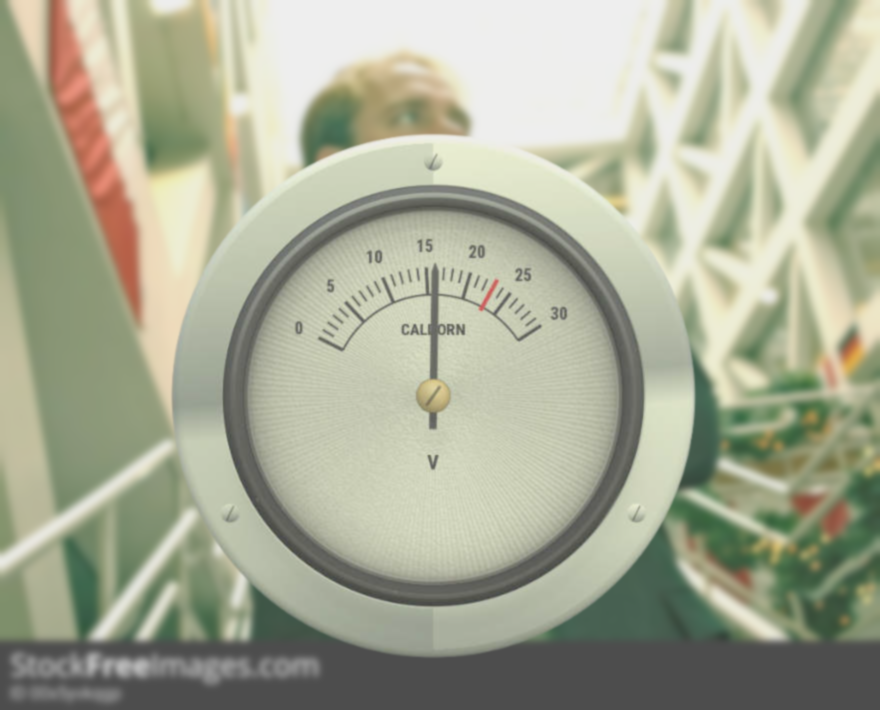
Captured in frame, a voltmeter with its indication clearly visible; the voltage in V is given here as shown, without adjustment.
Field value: 16 V
